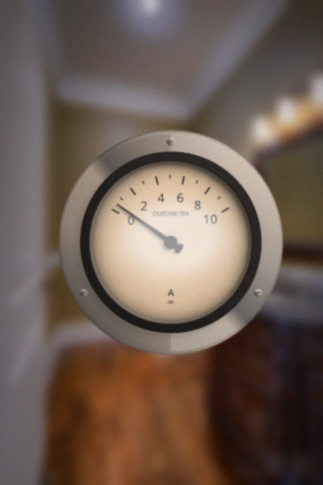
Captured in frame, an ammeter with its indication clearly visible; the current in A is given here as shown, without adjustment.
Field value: 0.5 A
